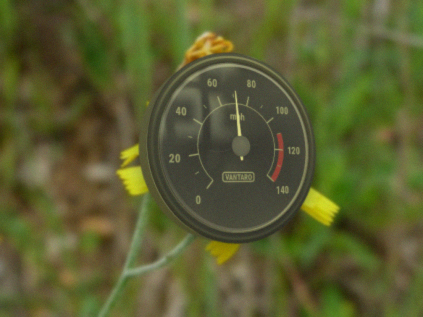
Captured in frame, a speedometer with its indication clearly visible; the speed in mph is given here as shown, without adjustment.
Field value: 70 mph
